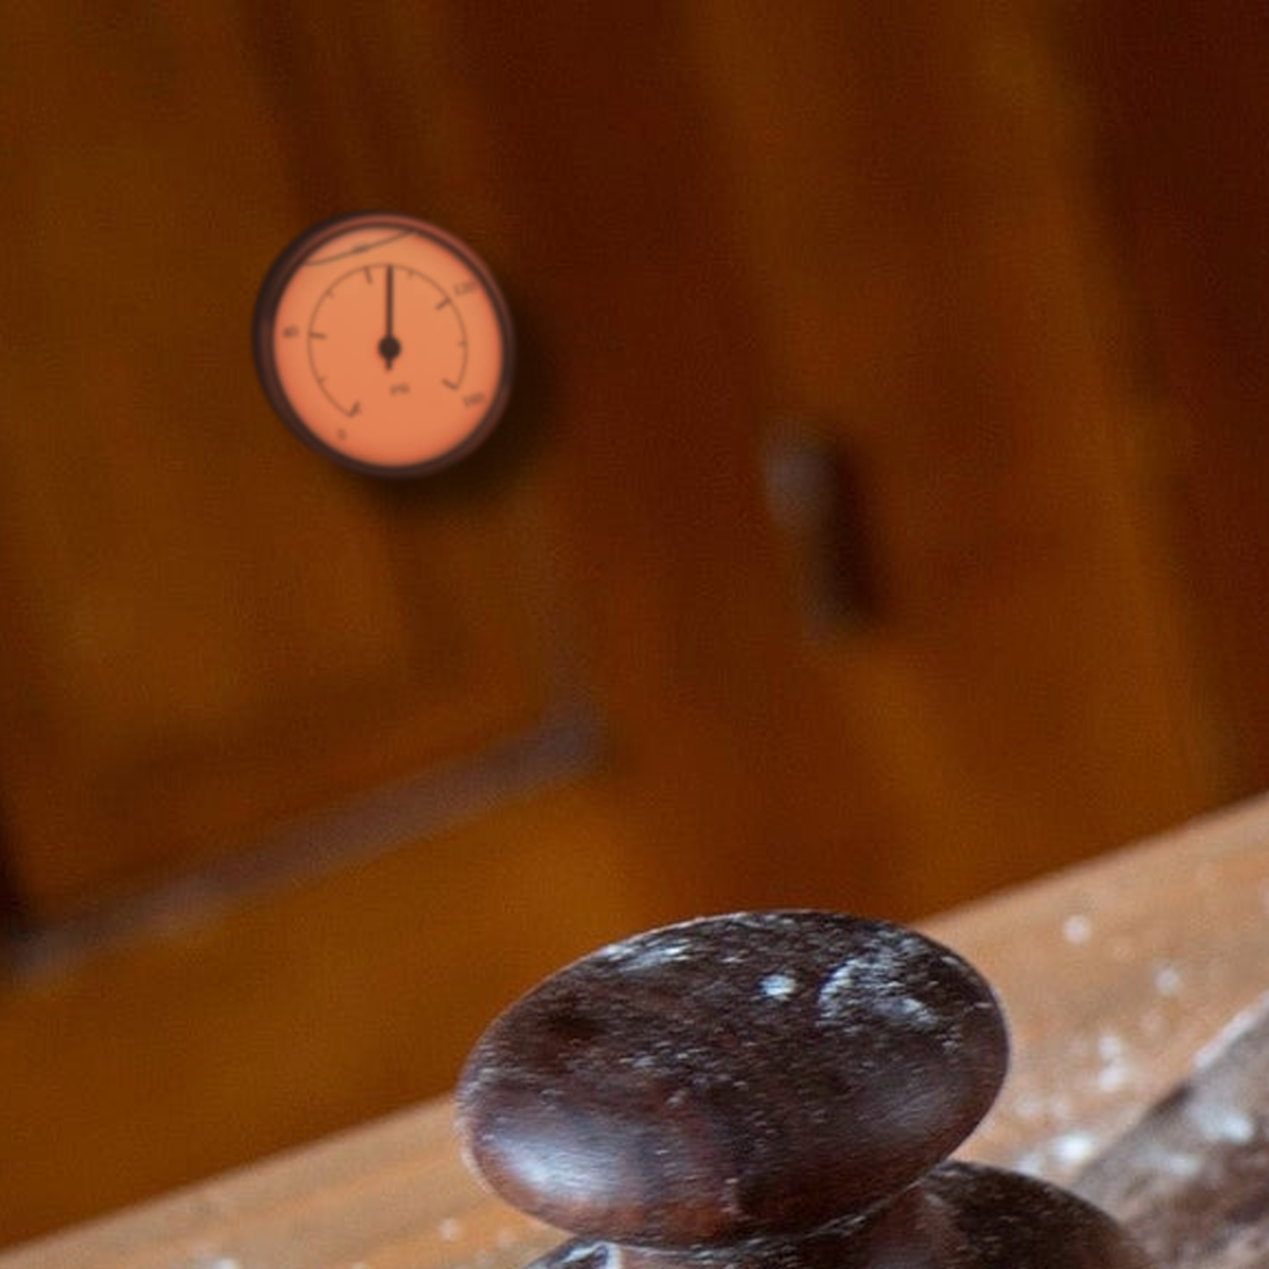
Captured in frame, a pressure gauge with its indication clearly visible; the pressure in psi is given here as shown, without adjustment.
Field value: 90 psi
